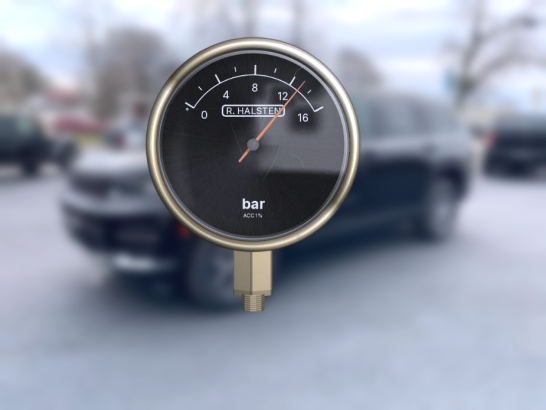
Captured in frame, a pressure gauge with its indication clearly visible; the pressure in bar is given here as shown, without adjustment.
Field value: 13 bar
